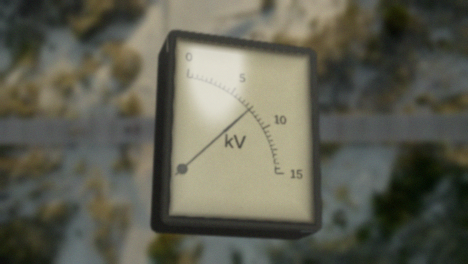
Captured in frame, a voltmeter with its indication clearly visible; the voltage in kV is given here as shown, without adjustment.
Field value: 7.5 kV
